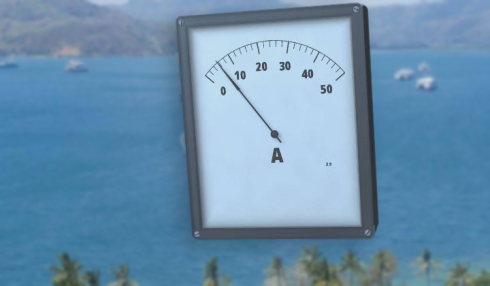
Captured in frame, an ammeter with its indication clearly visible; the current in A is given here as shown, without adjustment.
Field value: 6 A
